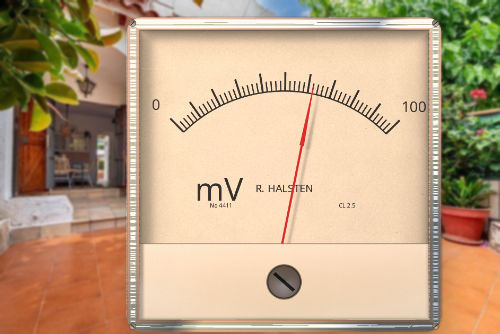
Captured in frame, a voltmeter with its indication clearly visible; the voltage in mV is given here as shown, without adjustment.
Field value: 62 mV
